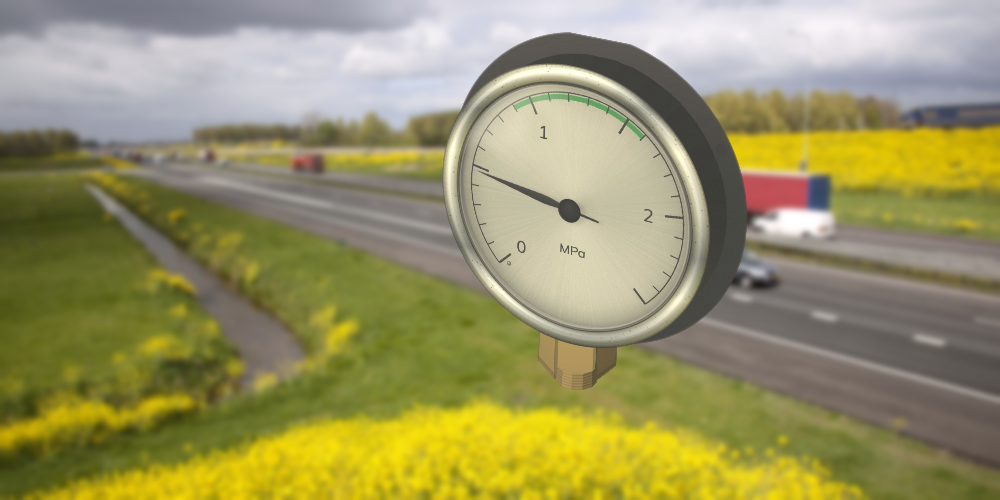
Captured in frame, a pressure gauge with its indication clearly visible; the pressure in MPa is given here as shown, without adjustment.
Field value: 0.5 MPa
